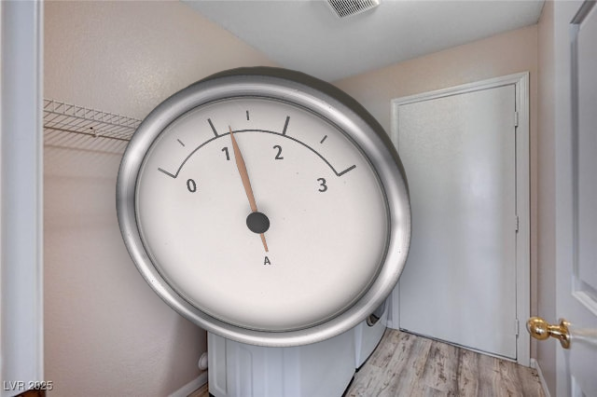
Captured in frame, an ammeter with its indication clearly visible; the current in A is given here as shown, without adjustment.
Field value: 1.25 A
